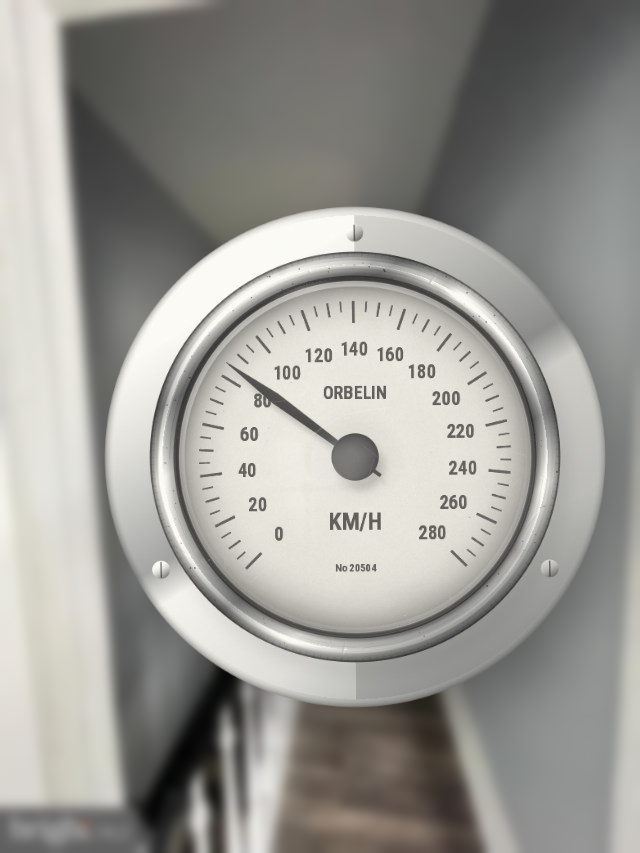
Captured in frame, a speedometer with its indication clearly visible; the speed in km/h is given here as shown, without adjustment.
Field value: 85 km/h
